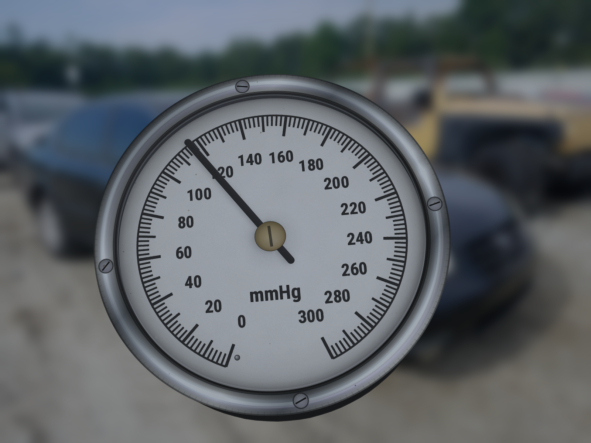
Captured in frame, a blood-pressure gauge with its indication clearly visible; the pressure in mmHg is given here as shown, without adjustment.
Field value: 116 mmHg
